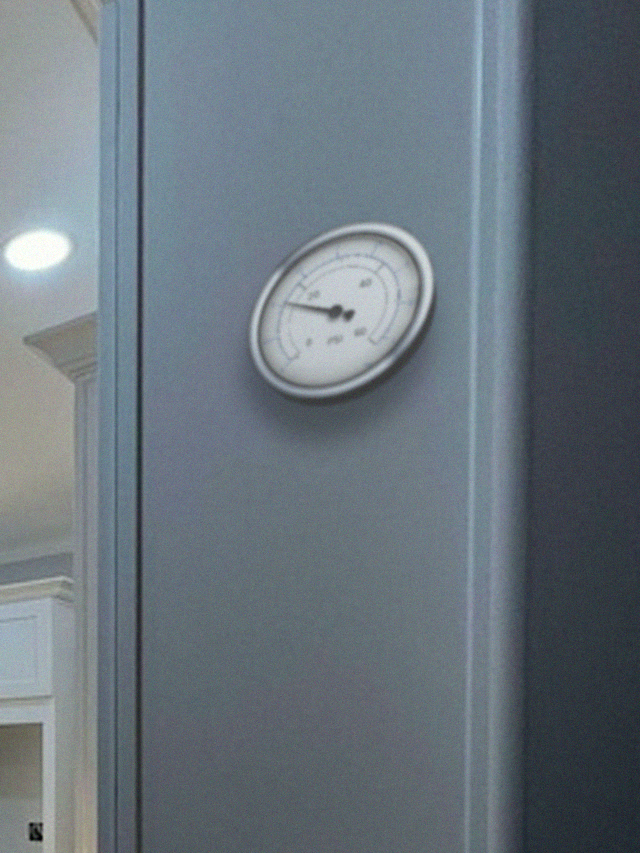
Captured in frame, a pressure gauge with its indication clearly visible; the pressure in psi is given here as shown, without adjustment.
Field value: 15 psi
